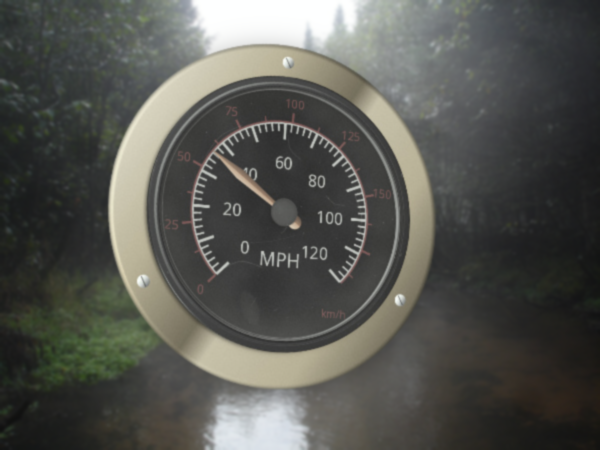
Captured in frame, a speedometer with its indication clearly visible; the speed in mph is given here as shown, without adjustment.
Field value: 36 mph
